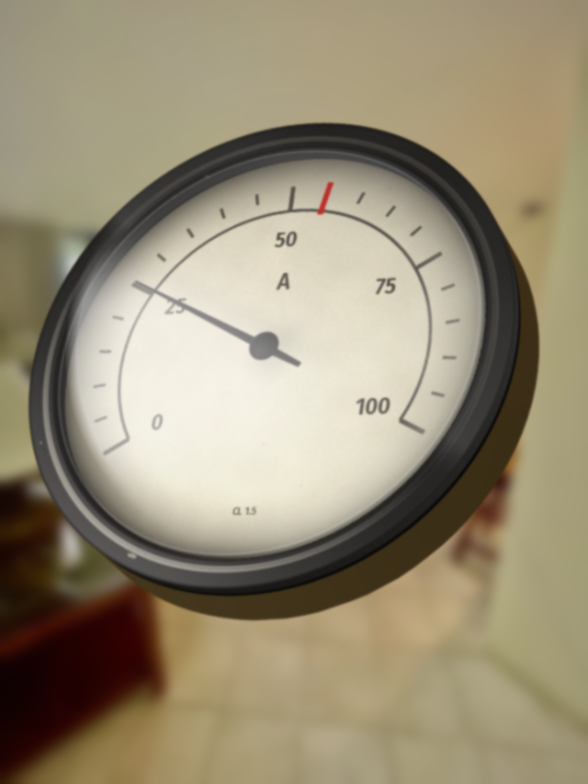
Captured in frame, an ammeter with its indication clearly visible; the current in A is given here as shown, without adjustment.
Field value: 25 A
